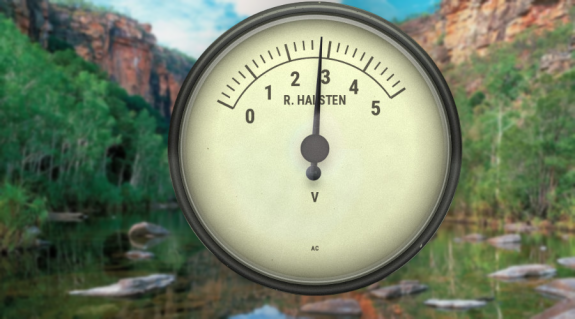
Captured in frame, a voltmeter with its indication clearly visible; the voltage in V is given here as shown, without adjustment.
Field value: 2.8 V
